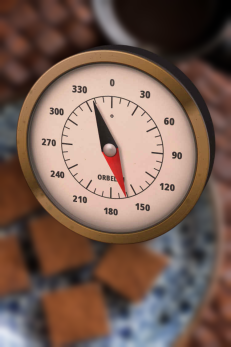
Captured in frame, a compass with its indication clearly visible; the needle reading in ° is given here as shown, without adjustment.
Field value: 160 °
